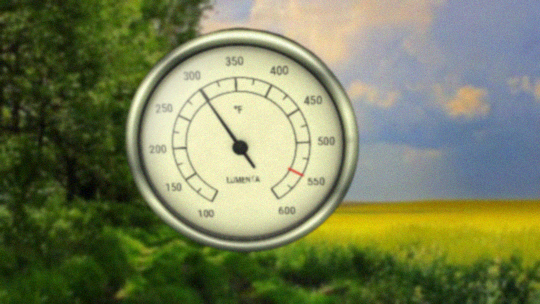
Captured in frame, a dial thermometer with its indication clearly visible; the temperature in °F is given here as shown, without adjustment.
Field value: 300 °F
